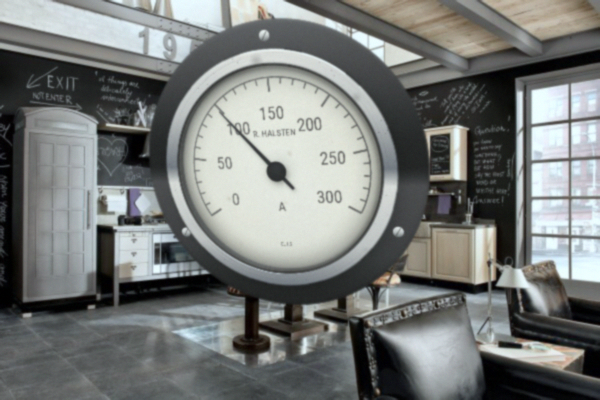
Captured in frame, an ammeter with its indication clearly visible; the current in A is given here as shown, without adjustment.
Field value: 100 A
